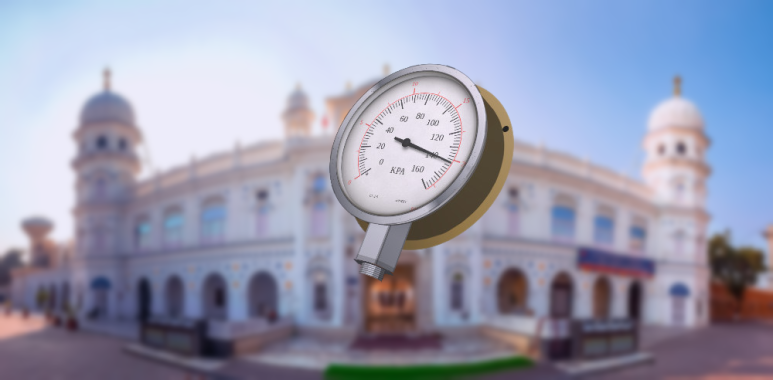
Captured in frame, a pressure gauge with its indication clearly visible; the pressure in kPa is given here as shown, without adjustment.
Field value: 140 kPa
